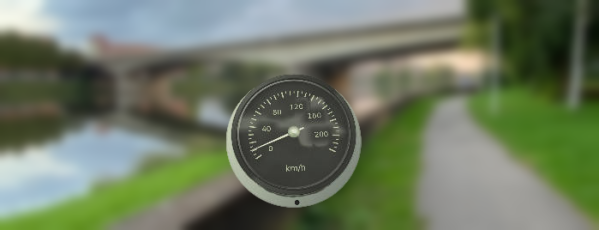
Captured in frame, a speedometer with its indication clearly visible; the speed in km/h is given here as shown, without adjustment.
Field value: 10 km/h
